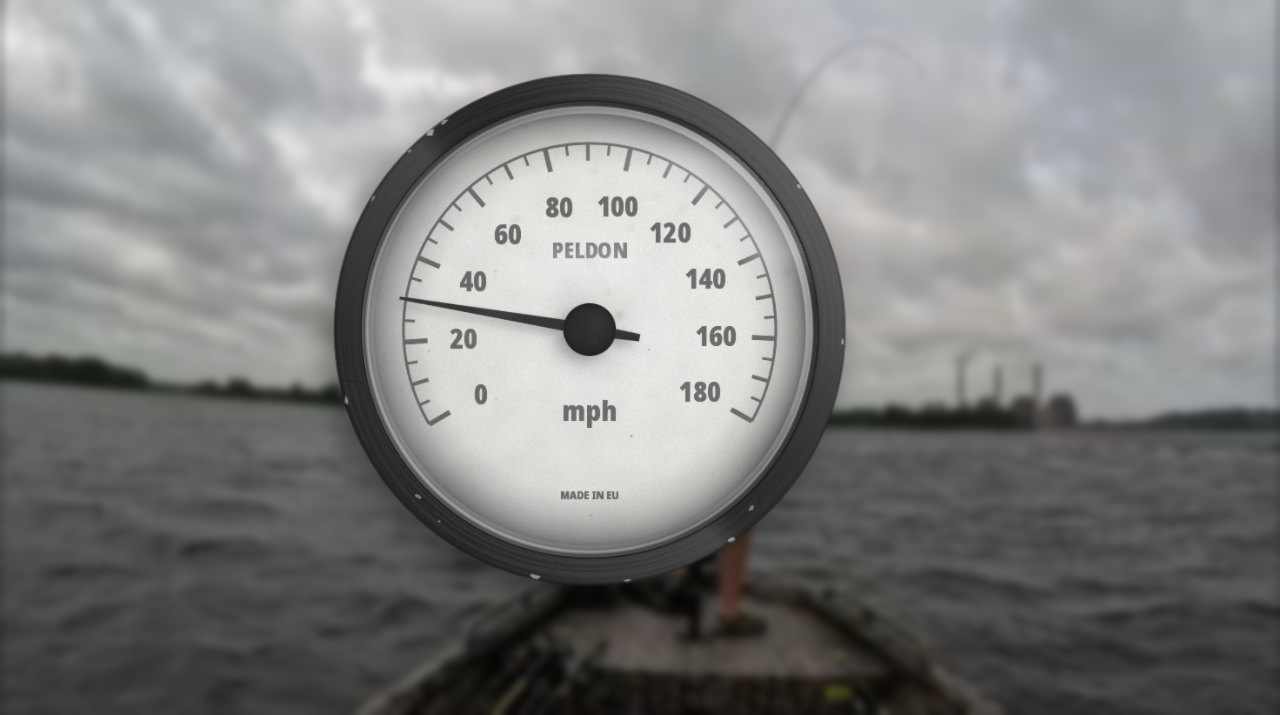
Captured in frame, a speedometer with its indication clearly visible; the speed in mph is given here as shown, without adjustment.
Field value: 30 mph
